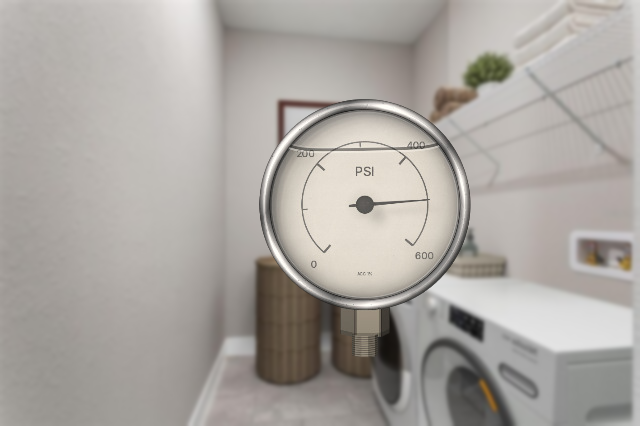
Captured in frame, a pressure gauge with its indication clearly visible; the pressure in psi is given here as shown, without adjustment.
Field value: 500 psi
